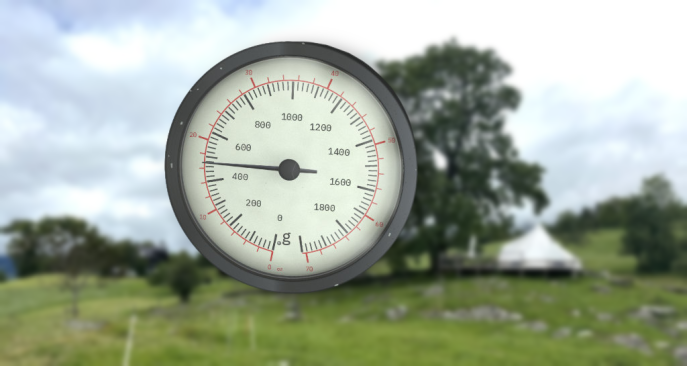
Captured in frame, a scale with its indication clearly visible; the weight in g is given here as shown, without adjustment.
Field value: 480 g
